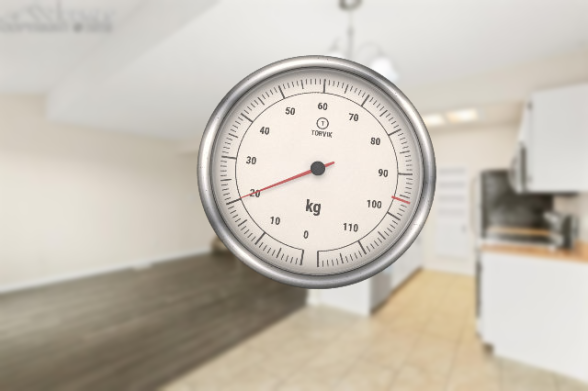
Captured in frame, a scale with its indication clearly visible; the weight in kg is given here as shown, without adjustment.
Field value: 20 kg
